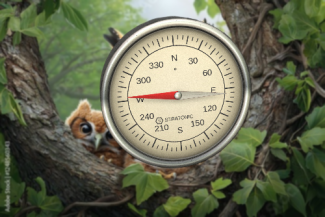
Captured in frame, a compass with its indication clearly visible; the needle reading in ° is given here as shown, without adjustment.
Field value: 275 °
